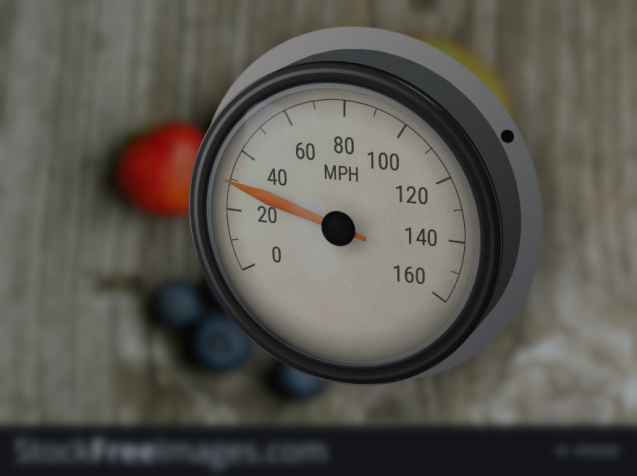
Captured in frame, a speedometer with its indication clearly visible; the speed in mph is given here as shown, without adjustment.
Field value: 30 mph
